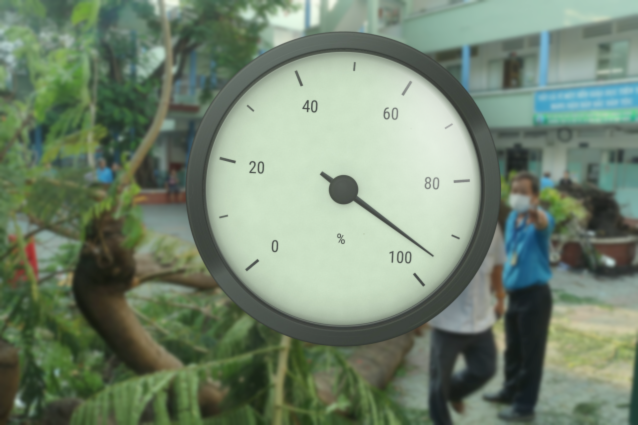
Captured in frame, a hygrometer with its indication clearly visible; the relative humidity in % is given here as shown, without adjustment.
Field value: 95 %
